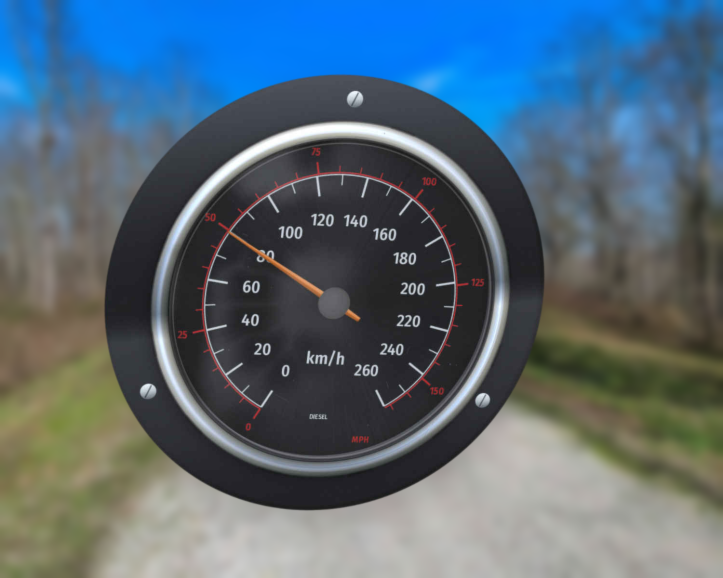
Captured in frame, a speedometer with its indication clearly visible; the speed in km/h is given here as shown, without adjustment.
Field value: 80 km/h
